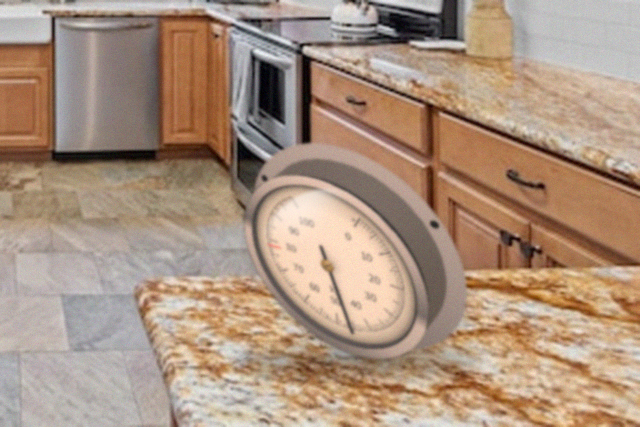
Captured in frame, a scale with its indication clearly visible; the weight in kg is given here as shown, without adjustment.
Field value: 45 kg
